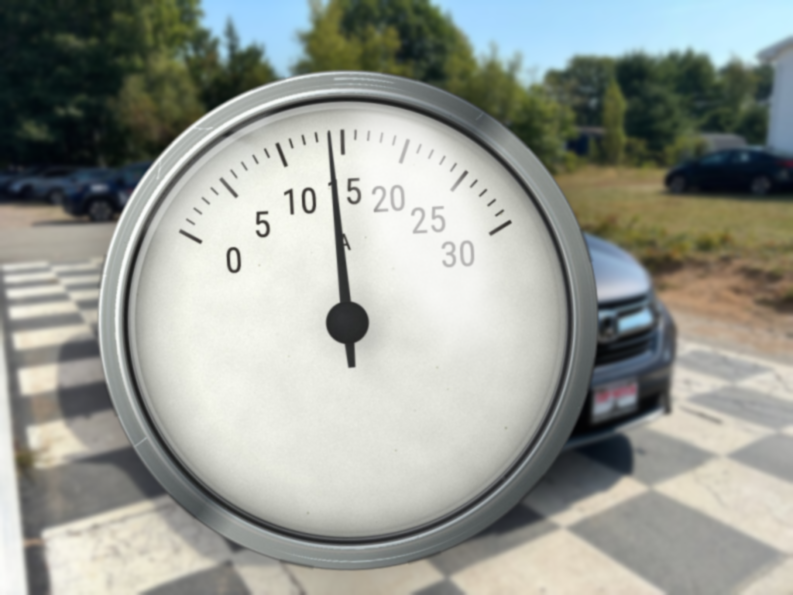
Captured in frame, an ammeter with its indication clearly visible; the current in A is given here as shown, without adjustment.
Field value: 14 A
